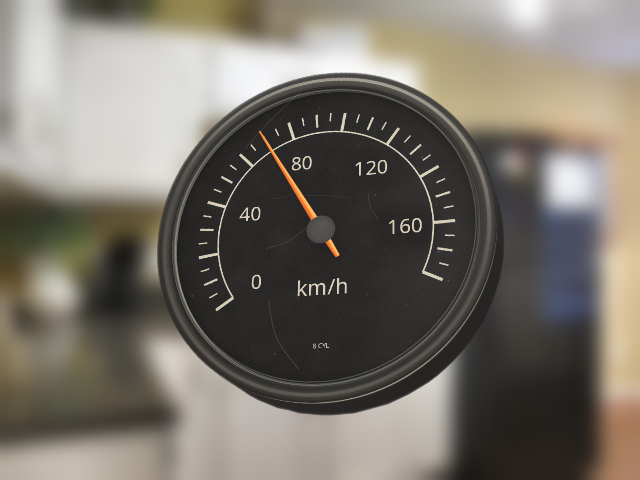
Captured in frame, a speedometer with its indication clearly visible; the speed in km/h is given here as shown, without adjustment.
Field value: 70 km/h
